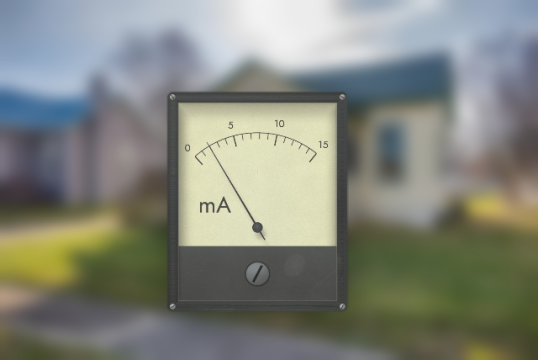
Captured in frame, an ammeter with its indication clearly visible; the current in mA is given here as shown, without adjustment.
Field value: 2 mA
